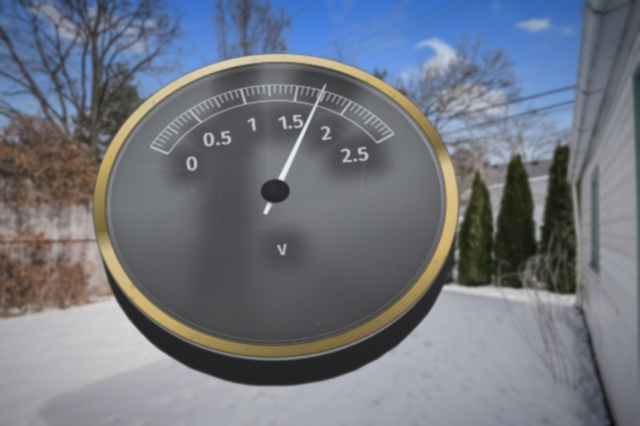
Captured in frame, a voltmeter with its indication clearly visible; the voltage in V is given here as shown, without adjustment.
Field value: 1.75 V
